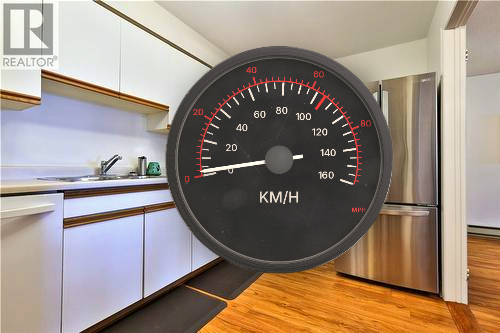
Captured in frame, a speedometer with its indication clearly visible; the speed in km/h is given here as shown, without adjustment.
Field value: 2.5 km/h
